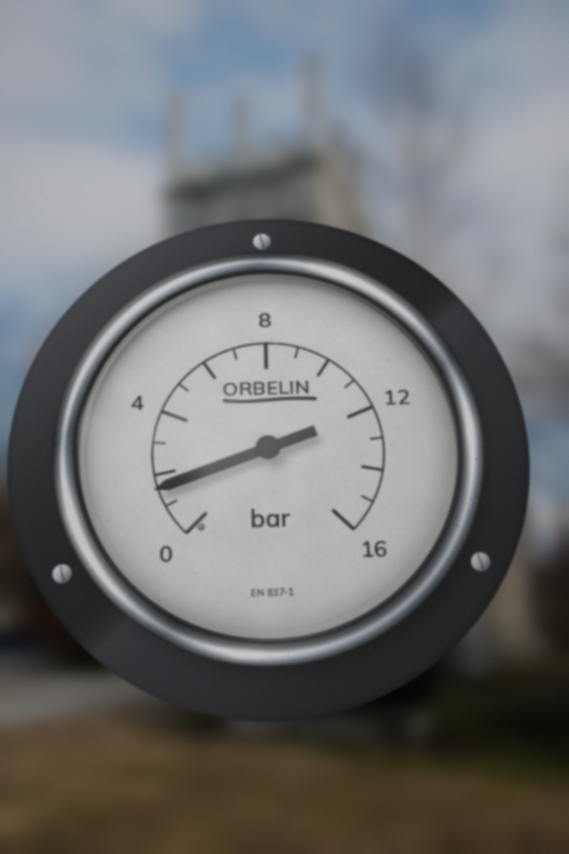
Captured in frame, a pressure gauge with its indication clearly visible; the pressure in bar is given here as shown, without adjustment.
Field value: 1.5 bar
